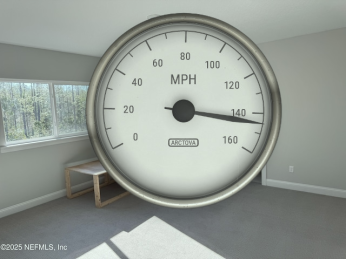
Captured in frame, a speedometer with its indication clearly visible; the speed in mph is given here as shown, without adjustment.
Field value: 145 mph
